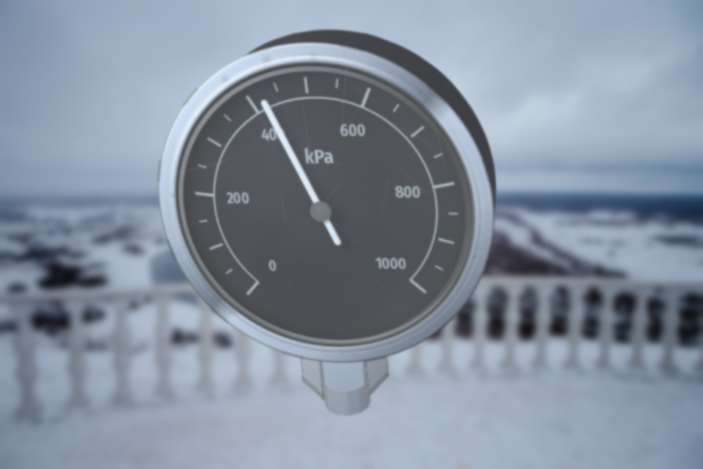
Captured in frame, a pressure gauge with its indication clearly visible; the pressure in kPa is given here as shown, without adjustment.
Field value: 425 kPa
